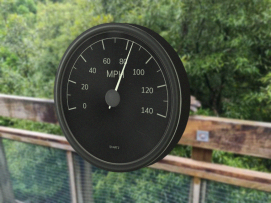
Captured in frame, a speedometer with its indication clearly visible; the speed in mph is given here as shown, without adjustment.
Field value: 85 mph
